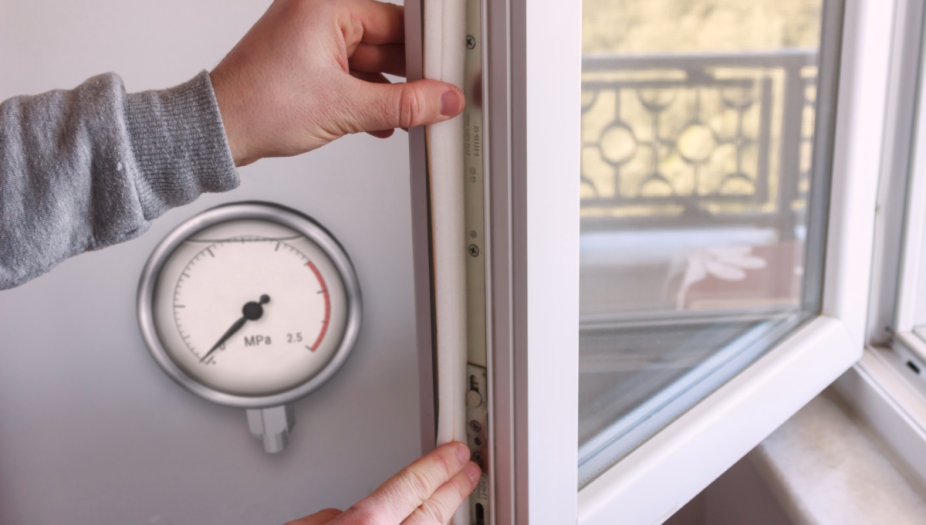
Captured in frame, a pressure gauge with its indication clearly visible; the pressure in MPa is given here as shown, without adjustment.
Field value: 0.05 MPa
